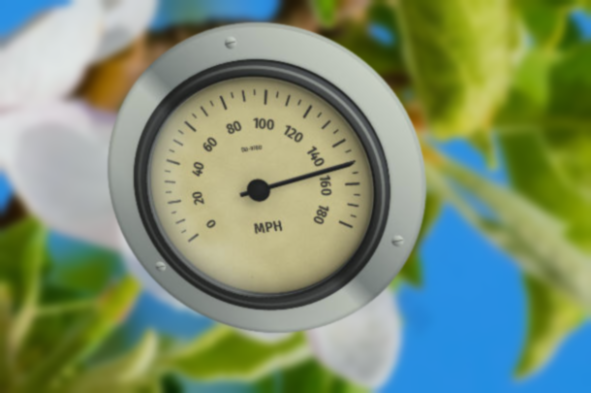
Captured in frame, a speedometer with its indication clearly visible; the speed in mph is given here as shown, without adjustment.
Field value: 150 mph
